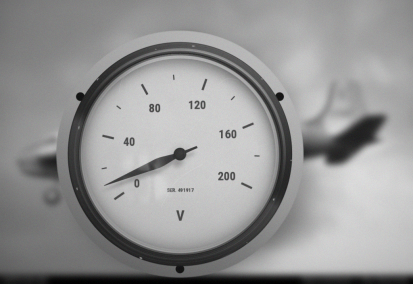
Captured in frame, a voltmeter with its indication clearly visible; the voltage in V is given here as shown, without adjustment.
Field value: 10 V
